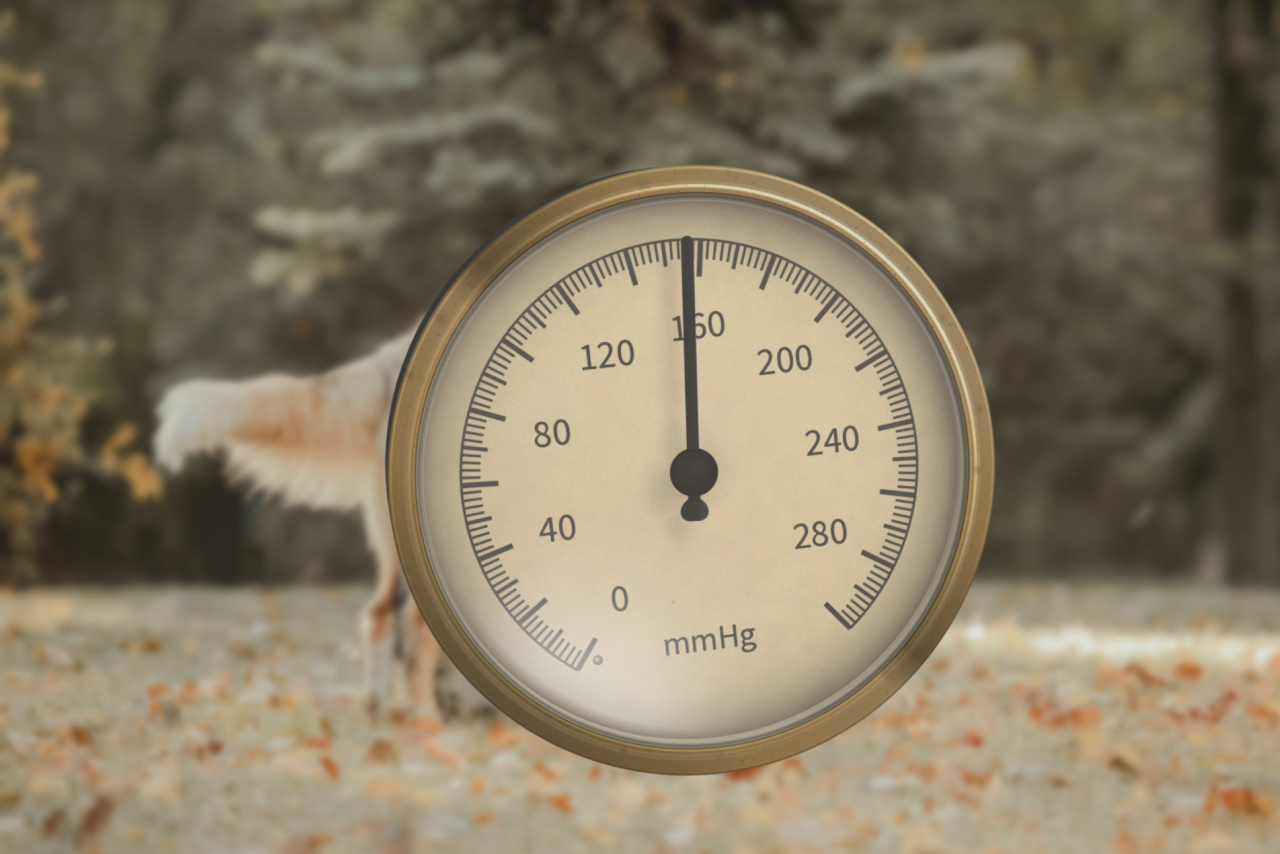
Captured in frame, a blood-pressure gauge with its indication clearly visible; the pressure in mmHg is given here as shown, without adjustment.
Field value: 156 mmHg
